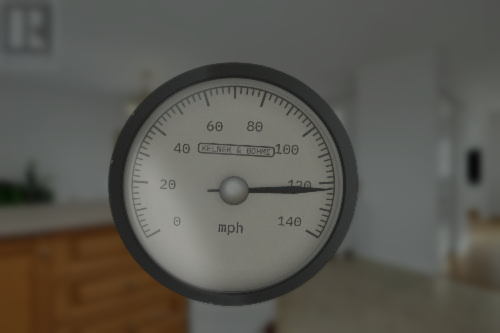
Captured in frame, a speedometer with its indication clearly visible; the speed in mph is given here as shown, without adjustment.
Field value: 122 mph
